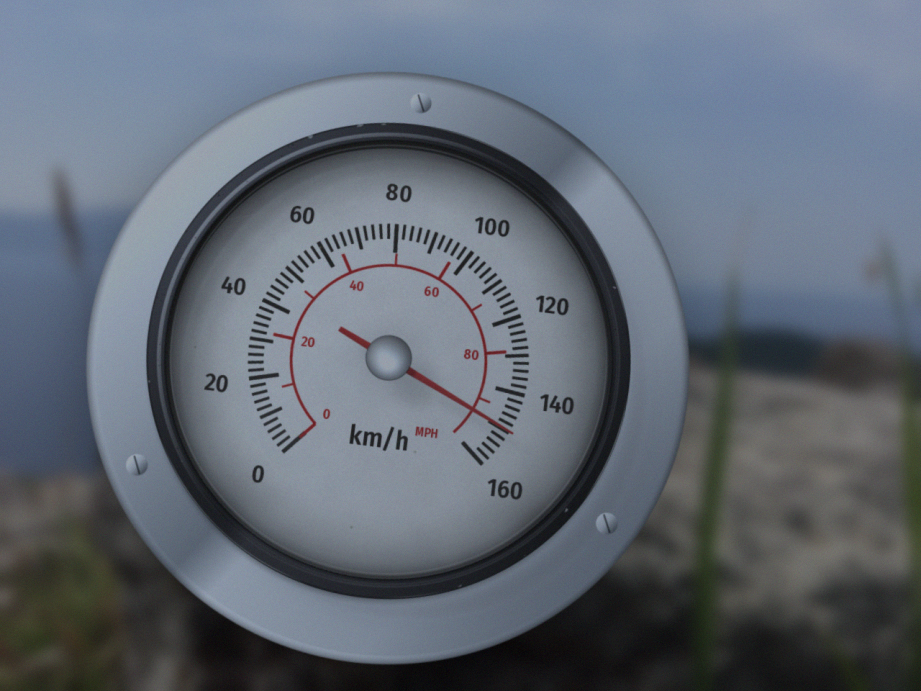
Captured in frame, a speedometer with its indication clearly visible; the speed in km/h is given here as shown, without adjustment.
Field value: 150 km/h
